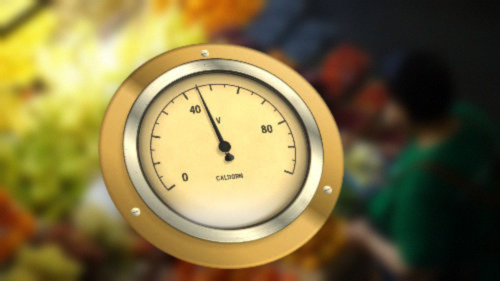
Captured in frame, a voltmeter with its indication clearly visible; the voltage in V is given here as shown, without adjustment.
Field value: 45 V
